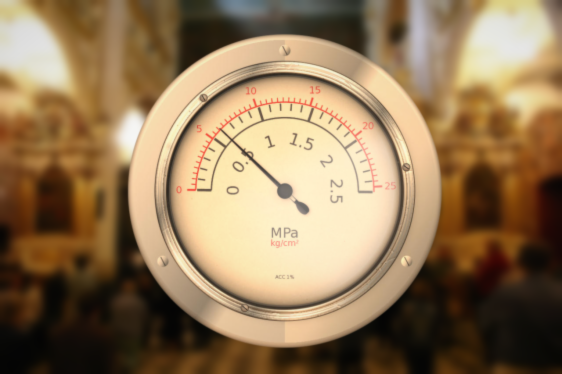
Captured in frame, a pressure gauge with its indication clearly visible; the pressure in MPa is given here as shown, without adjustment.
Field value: 0.6 MPa
